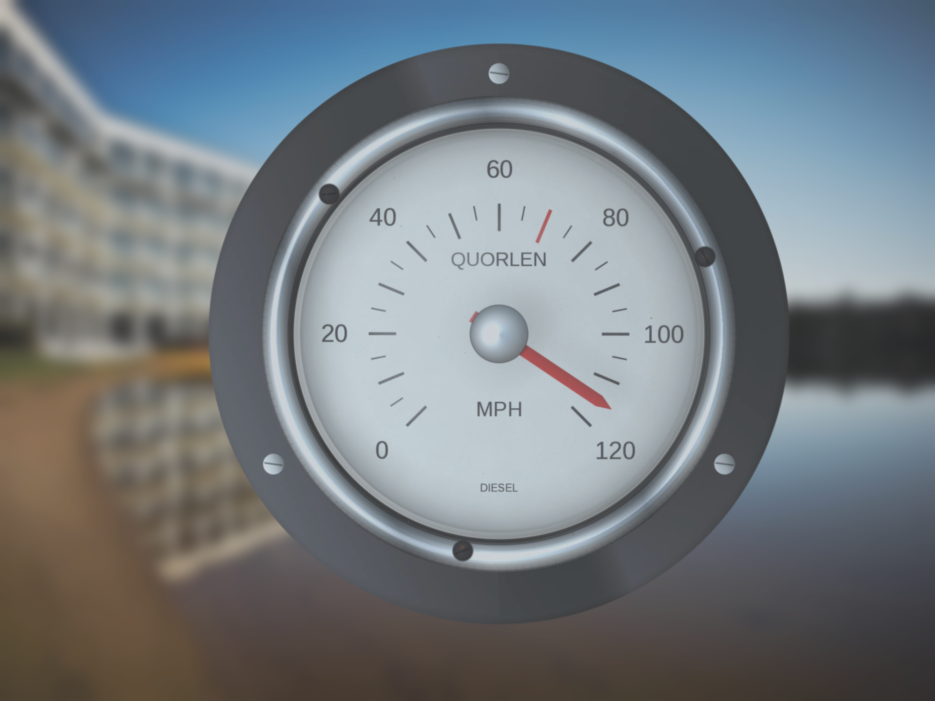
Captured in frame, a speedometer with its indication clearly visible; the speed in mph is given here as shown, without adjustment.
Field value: 115 mph
